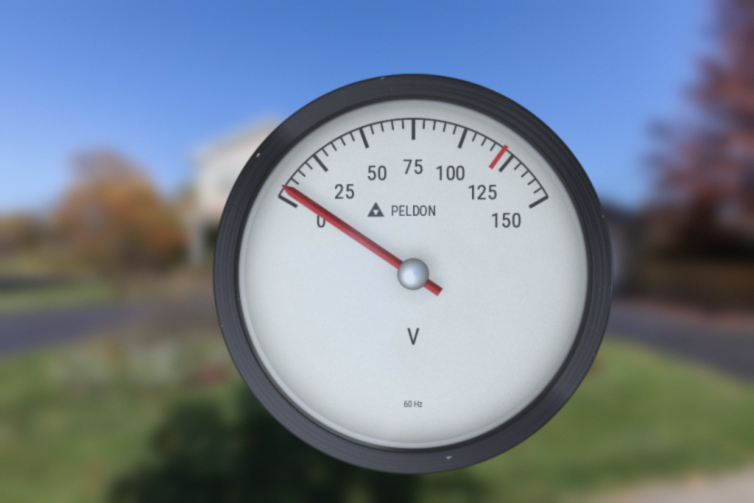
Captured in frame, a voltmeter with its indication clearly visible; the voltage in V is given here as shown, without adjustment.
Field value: 5 V
